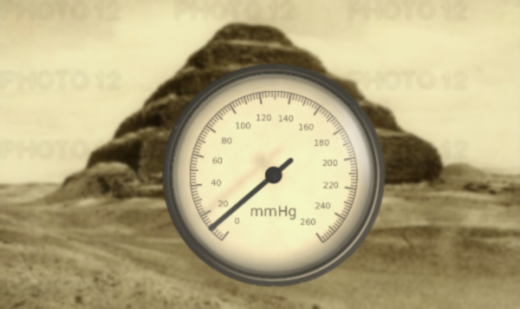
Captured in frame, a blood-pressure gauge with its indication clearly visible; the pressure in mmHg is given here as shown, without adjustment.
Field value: 10 mmHg
